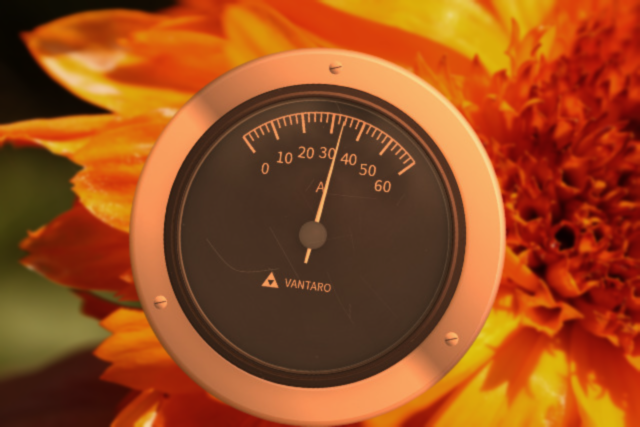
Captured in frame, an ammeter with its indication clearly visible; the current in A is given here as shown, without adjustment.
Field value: 34 A
